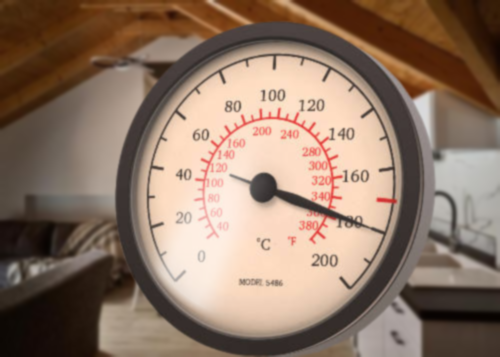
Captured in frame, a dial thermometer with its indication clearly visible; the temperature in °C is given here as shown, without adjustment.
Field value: 180 °C
